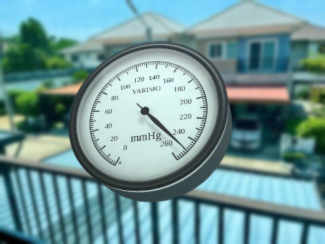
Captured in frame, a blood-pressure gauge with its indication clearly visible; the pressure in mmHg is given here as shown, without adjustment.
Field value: 250 mmHg
